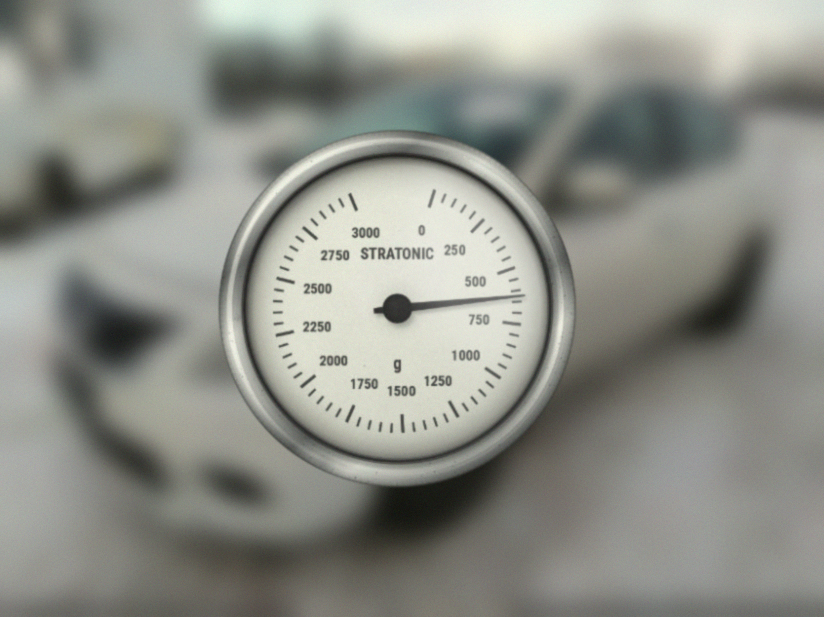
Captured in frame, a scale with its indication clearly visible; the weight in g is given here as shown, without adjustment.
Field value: 625 g
